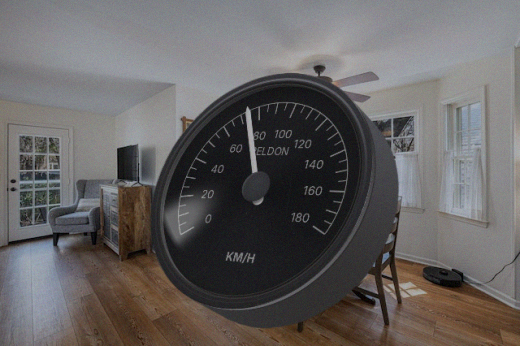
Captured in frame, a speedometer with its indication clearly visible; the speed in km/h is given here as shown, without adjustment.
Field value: 75 km/h
